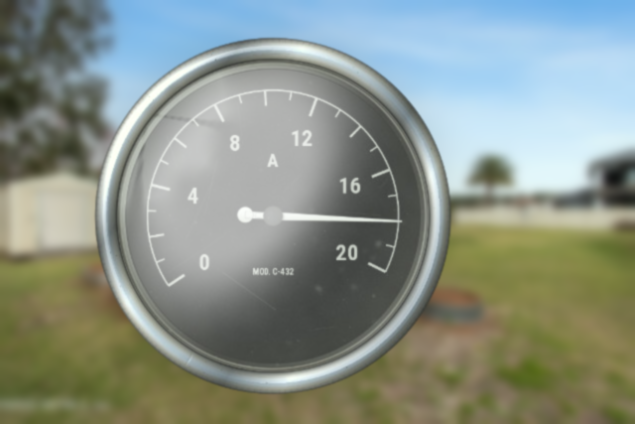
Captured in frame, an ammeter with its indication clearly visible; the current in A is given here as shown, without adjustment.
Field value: 18 A
